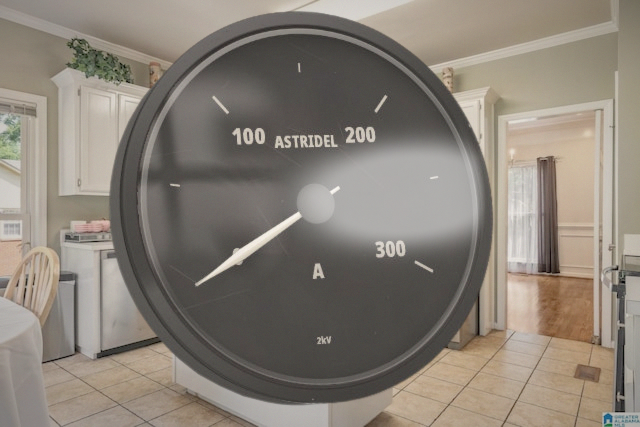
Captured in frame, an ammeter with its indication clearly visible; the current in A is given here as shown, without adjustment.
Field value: 0 A
